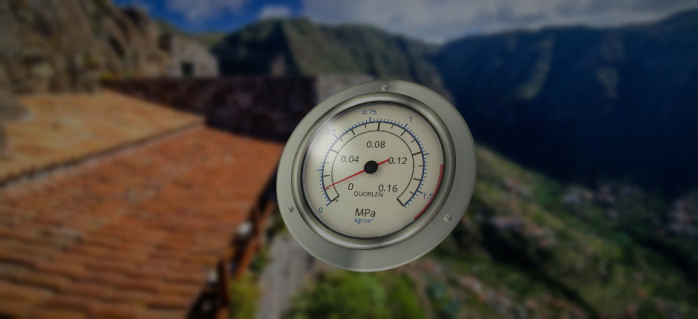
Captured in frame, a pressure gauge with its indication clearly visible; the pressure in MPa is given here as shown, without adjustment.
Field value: 0.01 MPa
